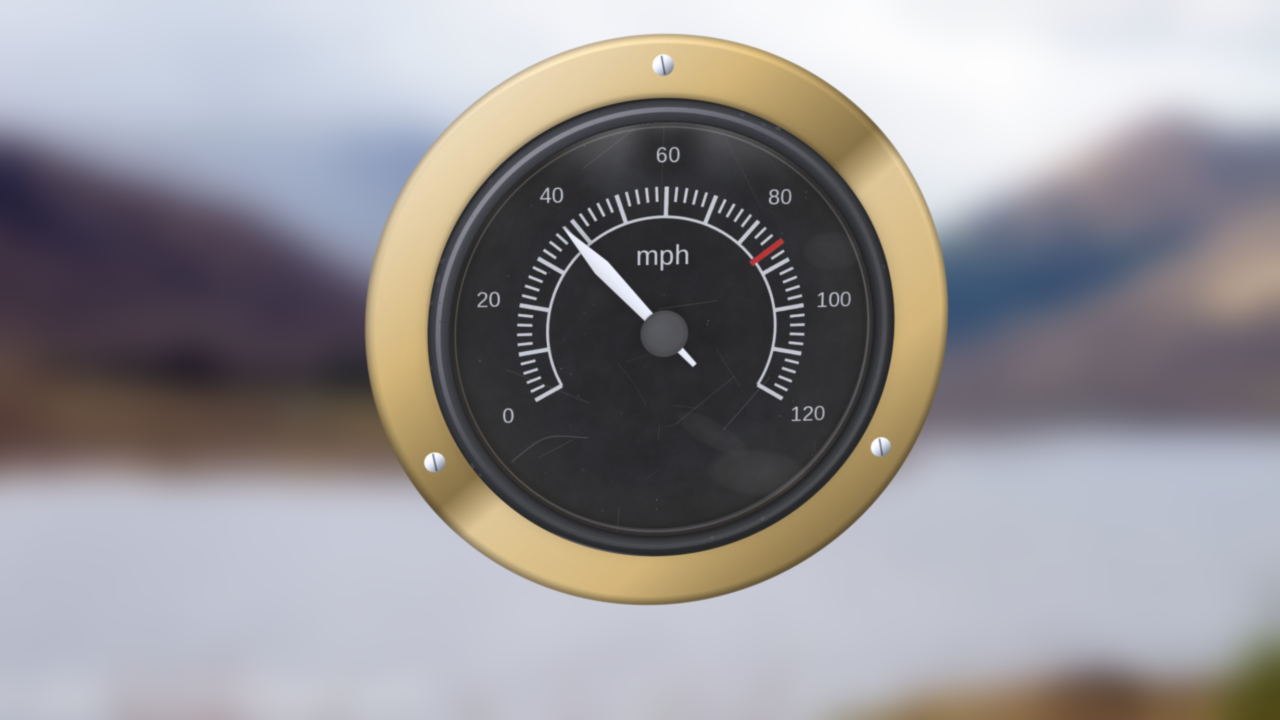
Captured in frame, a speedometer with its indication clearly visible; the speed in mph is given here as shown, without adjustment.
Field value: 38 mph
